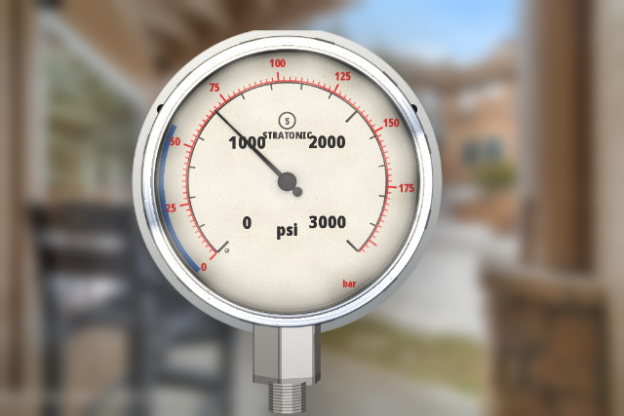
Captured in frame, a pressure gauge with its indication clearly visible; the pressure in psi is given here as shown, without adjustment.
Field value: 1000 psi
